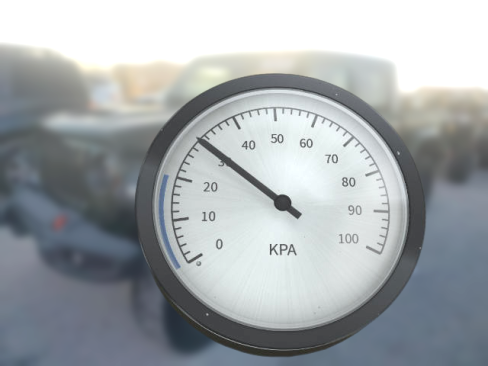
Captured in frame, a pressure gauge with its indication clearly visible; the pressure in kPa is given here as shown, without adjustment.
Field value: 30 kPa
